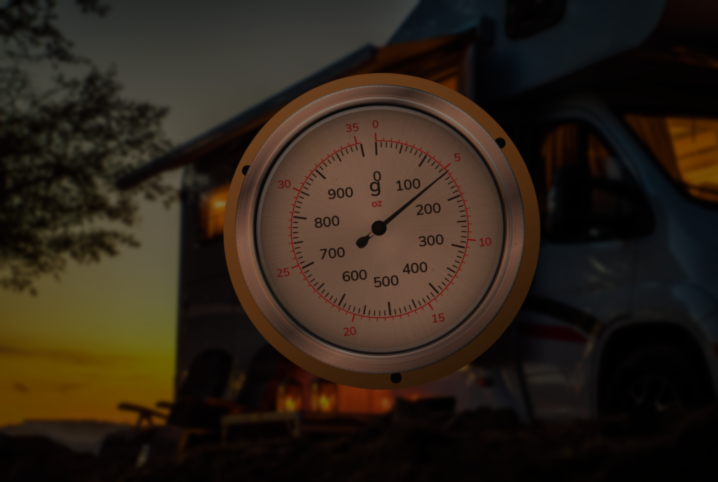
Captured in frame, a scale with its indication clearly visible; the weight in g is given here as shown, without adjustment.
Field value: 150 g
